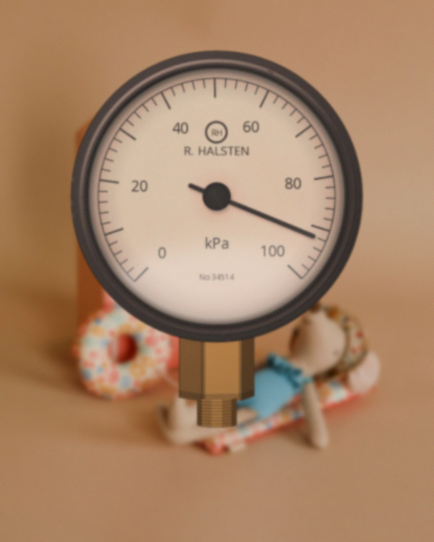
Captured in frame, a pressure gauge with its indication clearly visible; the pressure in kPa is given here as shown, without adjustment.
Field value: 92 kPa
